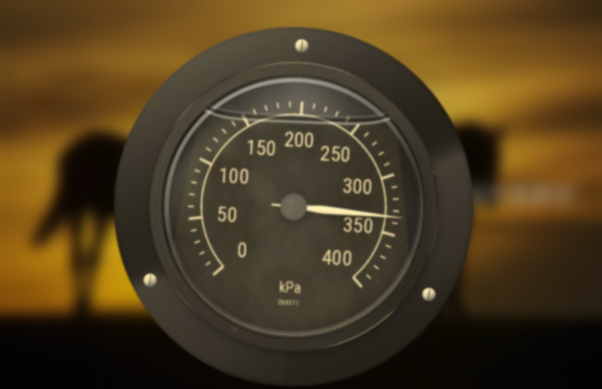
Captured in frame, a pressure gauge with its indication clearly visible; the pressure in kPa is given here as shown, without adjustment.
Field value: 335 kPa
